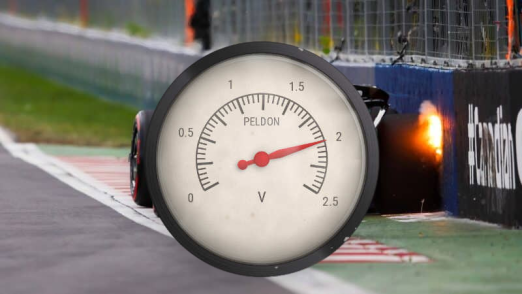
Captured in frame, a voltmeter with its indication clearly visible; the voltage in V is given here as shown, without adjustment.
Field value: 2 V
